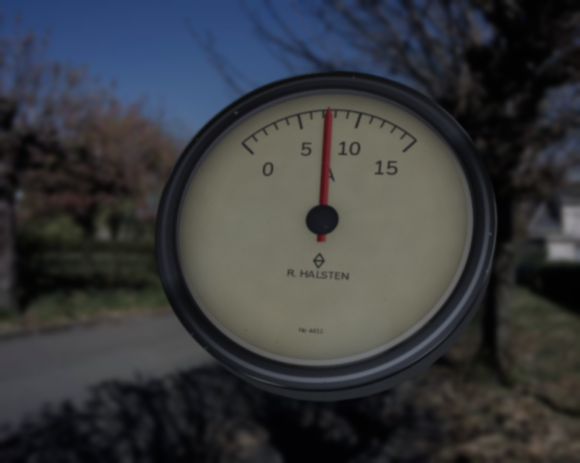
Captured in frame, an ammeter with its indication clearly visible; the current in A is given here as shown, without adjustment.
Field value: 7.5 A
